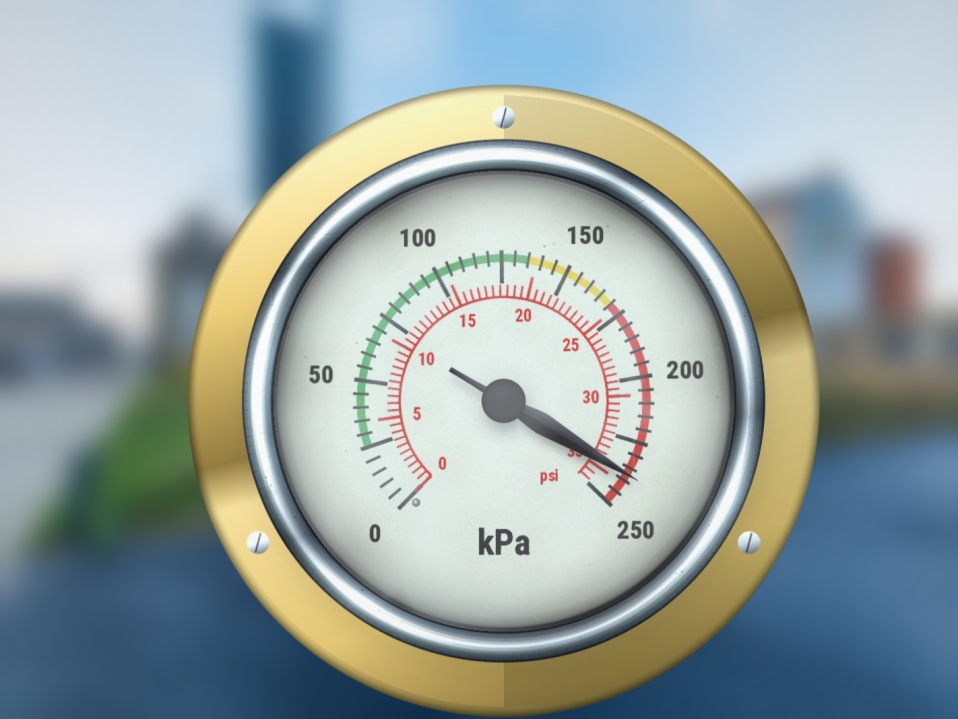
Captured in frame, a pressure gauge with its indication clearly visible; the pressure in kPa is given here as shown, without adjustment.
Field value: 237.5 kPa
